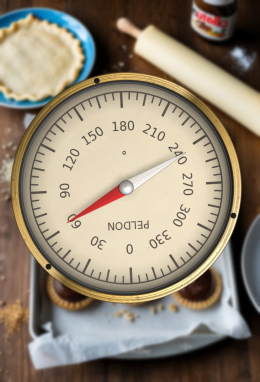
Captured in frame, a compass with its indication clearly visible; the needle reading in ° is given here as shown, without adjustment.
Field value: 62.5 °
